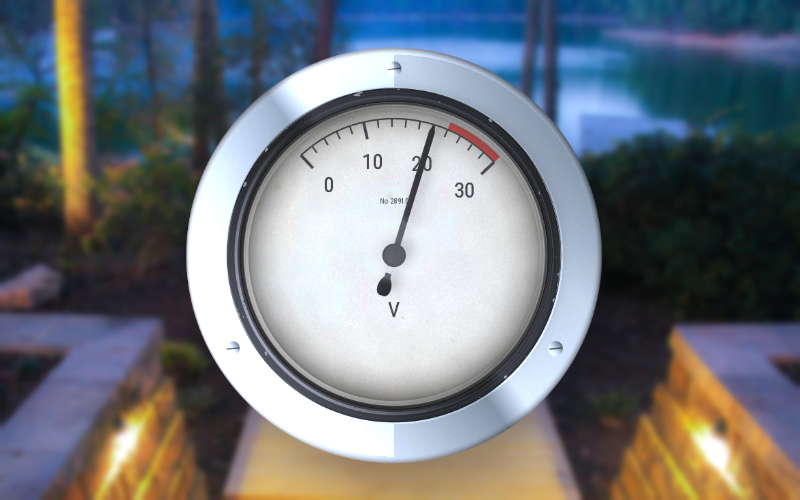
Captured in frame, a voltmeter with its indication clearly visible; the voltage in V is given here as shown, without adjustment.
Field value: 20 V
